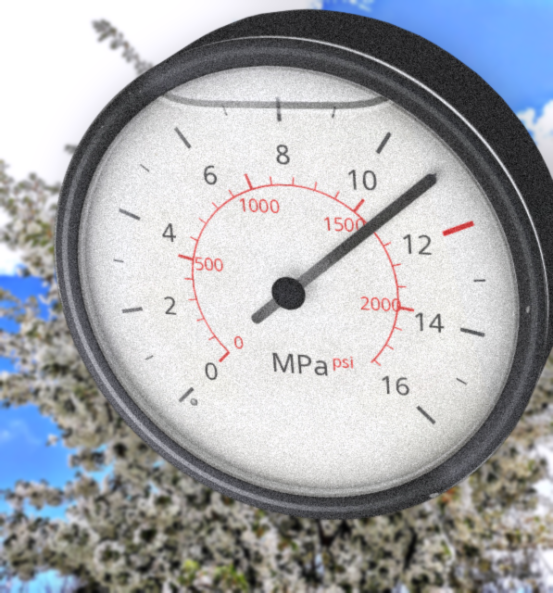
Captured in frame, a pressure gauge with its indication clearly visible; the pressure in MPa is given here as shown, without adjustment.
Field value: 11 MPa
